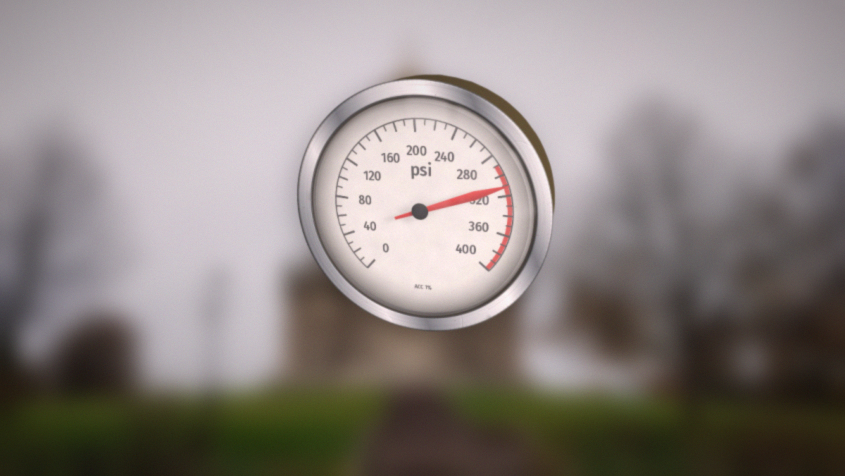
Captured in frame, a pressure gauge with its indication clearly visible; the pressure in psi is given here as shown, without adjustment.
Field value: 310 psi
